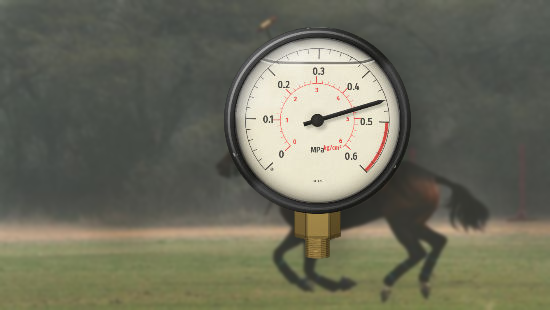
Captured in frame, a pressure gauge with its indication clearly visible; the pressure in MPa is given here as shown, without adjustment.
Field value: 0.46 MPa
